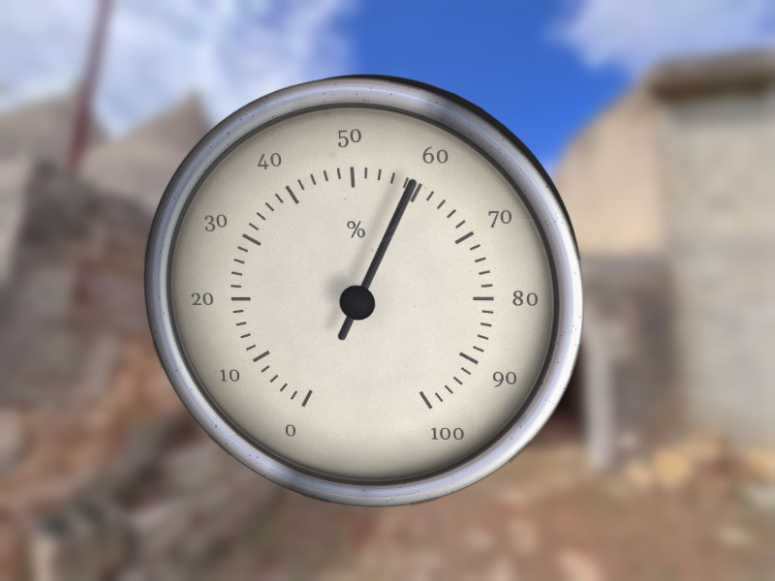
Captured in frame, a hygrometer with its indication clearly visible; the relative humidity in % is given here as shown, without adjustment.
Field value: 59 %
